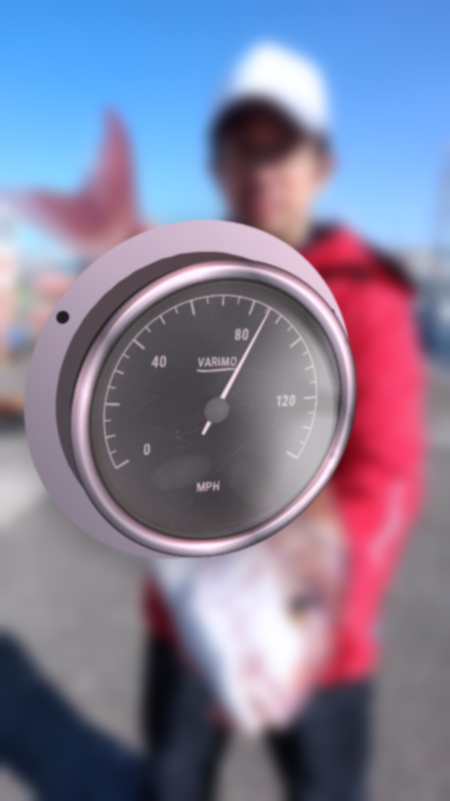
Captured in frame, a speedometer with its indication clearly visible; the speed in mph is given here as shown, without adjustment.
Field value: 85 mph
